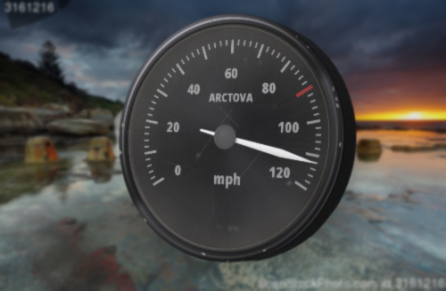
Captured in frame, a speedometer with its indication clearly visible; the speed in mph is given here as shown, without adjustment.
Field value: 112 mph
